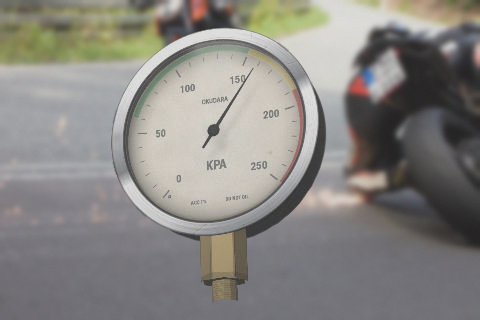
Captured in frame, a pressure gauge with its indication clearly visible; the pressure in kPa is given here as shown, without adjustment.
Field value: 160 kPa
